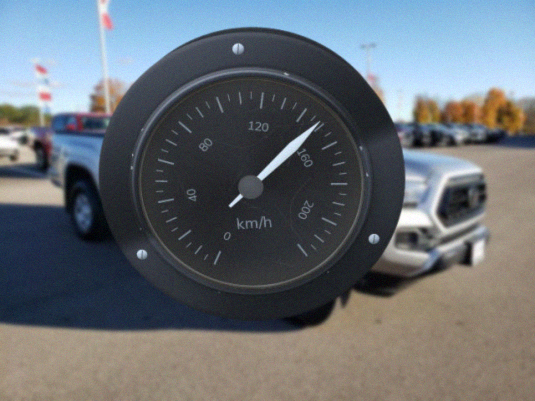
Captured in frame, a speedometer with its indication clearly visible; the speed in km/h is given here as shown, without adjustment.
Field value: 147.5 km/h
